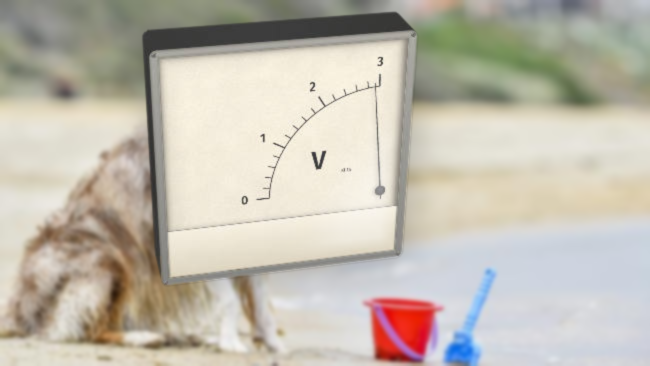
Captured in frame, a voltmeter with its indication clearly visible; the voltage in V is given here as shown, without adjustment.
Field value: 2.9 V
